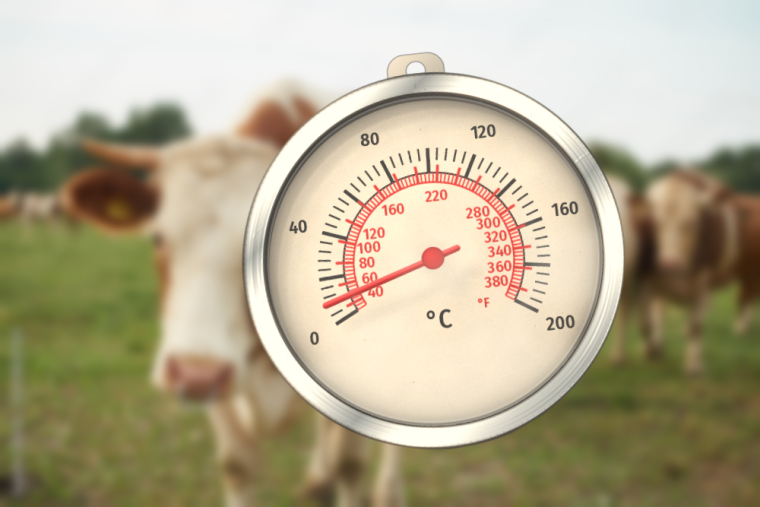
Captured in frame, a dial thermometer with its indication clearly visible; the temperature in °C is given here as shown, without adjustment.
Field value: 8 °C
